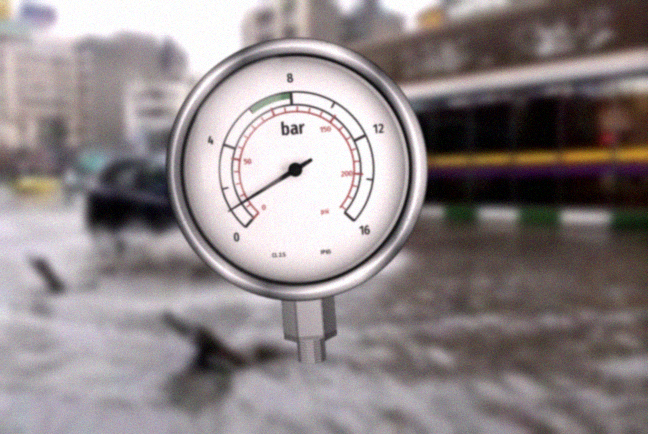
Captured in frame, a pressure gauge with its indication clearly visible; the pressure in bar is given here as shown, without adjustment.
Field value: 1 bar
